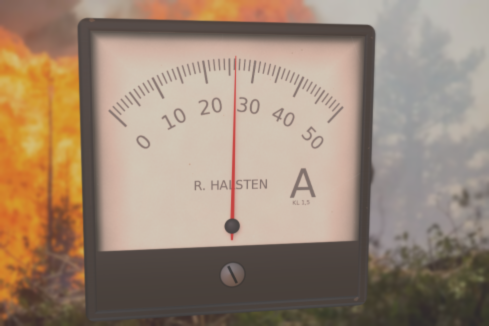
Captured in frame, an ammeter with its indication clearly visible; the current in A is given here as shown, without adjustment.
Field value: 26 A
